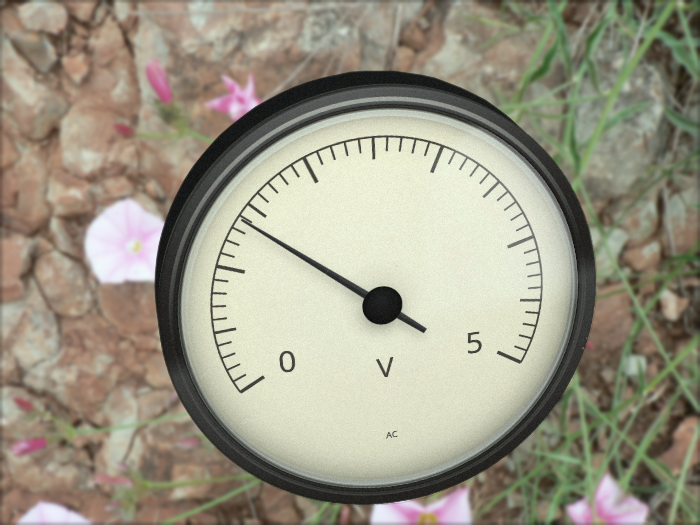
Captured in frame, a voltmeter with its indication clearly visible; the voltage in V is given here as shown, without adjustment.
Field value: 1.4 V
